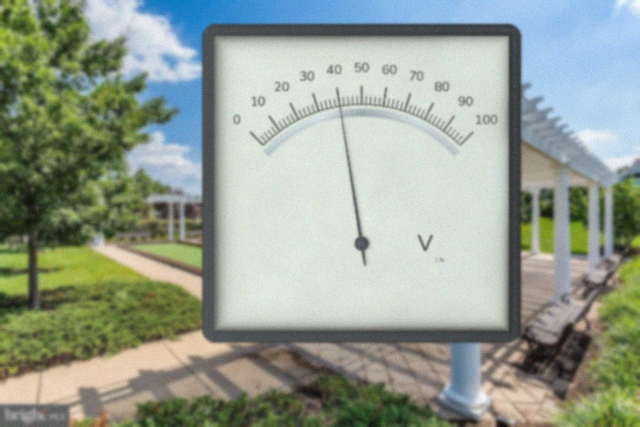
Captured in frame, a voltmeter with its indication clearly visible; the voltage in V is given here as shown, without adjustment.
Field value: 40 V
